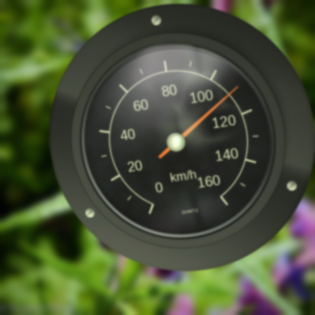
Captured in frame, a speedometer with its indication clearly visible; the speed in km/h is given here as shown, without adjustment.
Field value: 110 km/h
